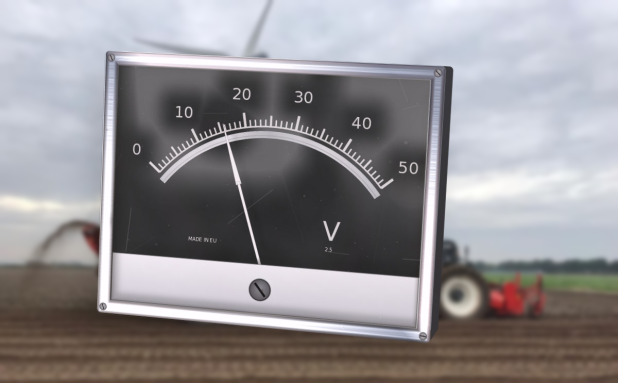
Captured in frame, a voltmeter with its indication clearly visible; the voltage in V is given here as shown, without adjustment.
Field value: 16 V
